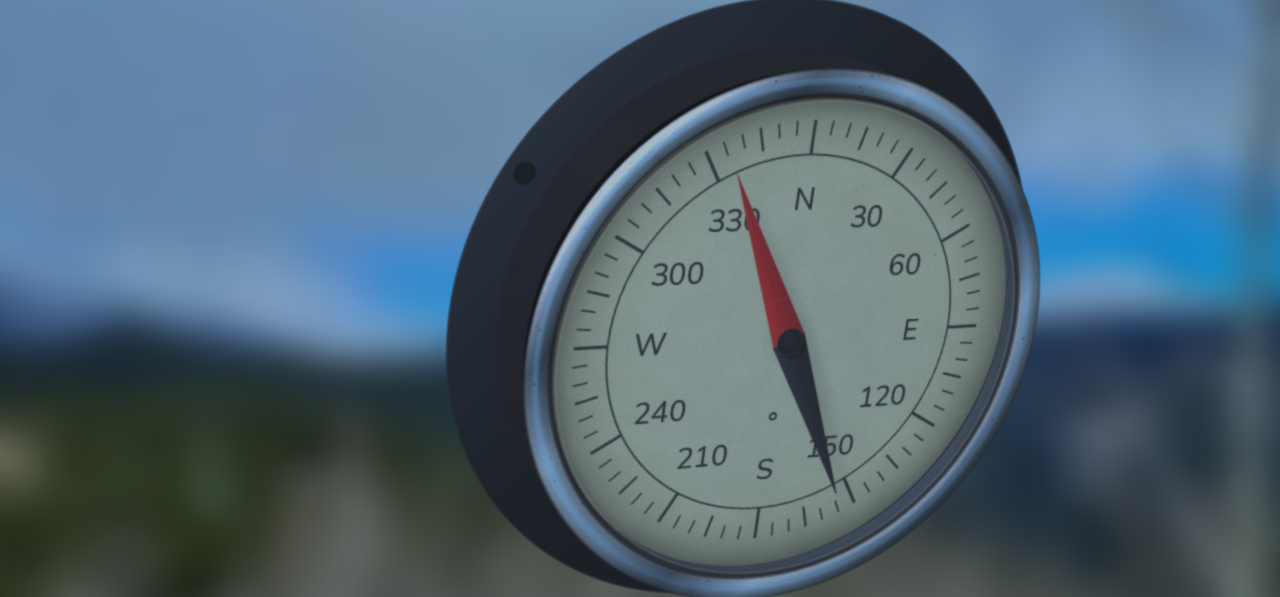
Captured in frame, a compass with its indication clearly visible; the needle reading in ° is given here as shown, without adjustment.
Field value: 335 °
